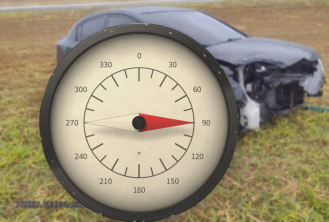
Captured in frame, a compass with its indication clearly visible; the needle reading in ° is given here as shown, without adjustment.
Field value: 90 °
